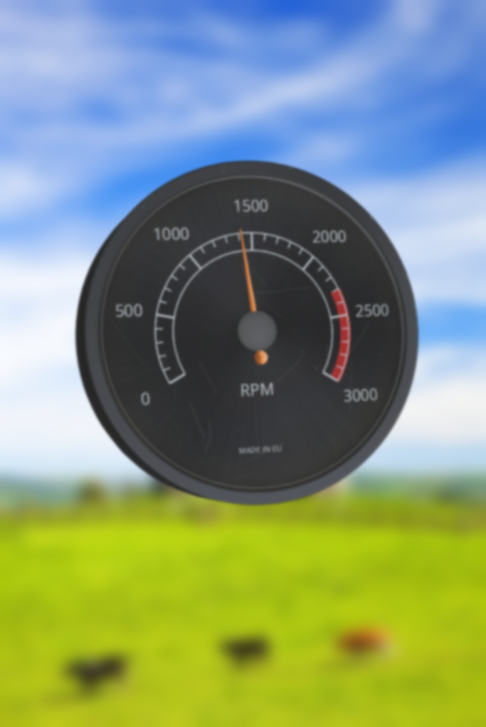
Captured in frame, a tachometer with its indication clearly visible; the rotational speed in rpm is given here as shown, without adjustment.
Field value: 1400 rpm
